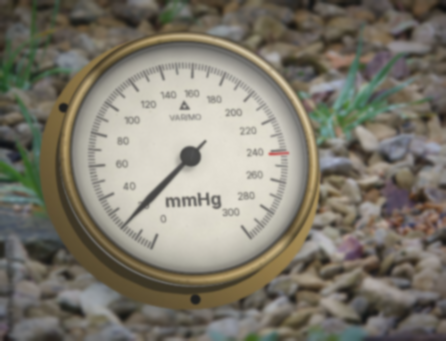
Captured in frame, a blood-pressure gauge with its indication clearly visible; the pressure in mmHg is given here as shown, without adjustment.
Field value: 20 mmHg
